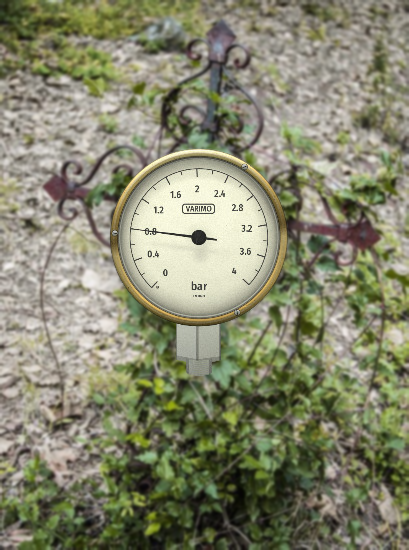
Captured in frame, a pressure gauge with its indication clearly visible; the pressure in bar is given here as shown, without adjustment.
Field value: 0.8 bar
